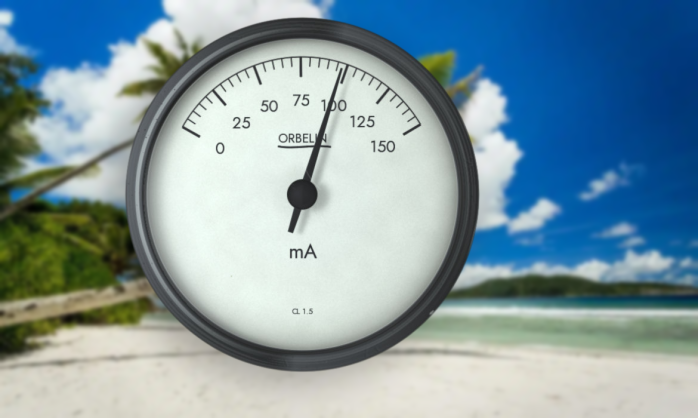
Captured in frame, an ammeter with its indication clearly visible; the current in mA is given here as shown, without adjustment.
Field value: 97.5 mA
